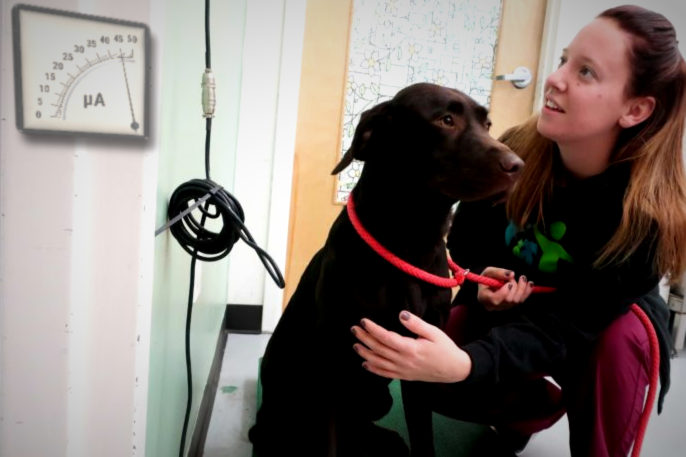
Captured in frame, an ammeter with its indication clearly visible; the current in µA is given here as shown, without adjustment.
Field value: 45 µA
